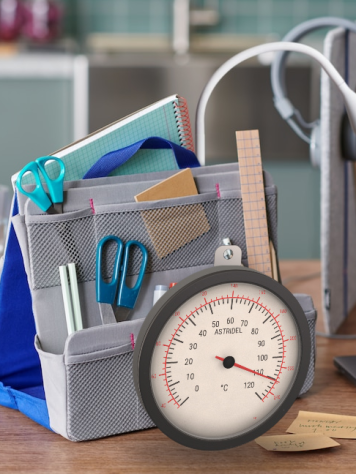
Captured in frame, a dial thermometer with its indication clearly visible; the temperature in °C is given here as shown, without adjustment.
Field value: 110 °C
